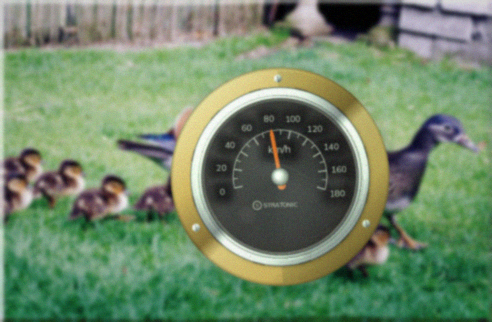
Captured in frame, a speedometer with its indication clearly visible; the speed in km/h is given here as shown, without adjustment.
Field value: 80 km/h
